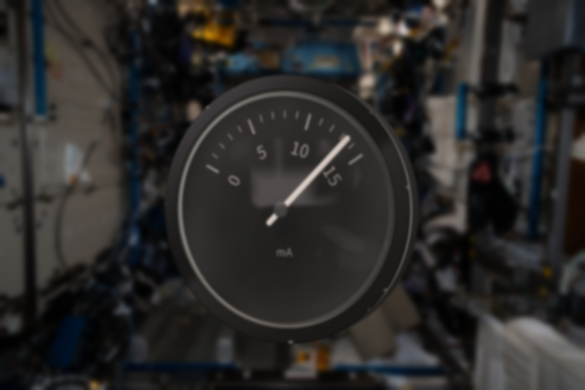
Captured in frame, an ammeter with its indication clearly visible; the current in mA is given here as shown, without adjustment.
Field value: 13.5 mA
